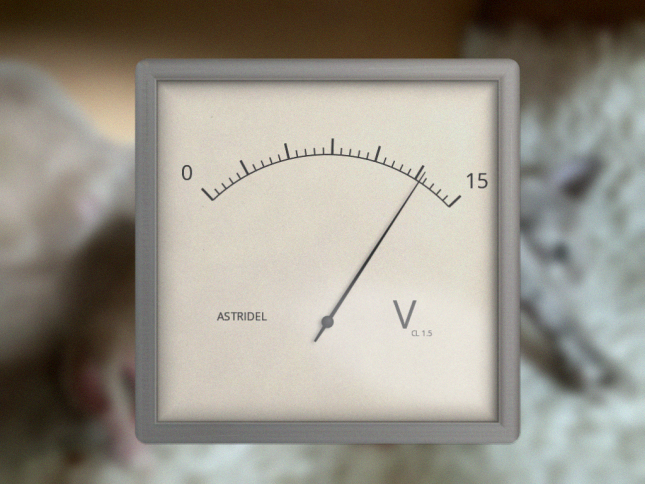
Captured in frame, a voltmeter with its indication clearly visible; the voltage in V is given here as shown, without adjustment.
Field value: 12.75 V
